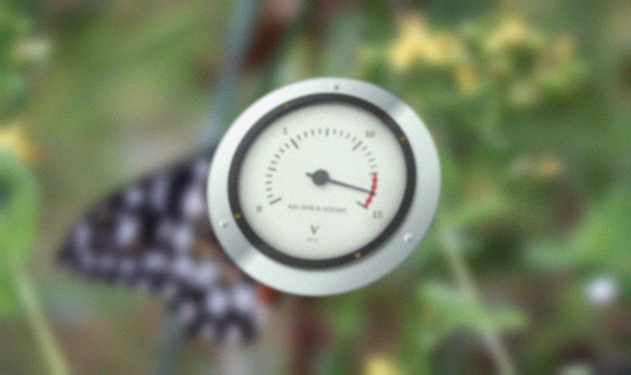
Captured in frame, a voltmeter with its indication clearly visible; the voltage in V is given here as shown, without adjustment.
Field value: 14 V
